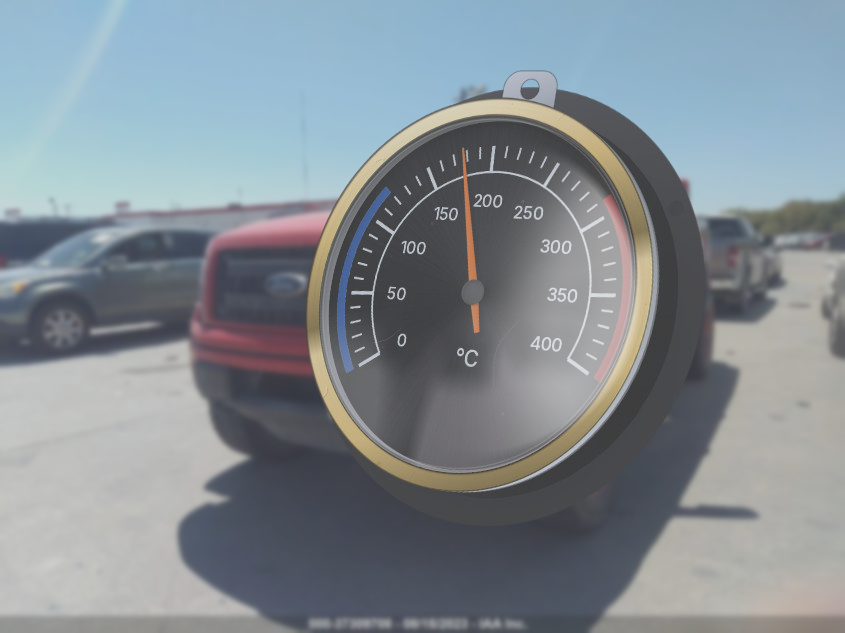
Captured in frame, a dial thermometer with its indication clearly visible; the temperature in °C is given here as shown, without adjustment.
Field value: 180 °C
